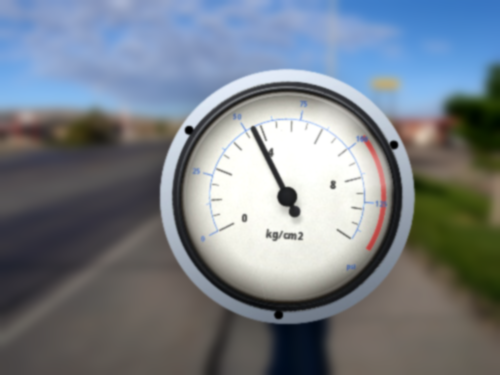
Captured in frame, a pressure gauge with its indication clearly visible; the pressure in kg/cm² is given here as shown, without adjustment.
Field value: 3.75 kg/cm²
